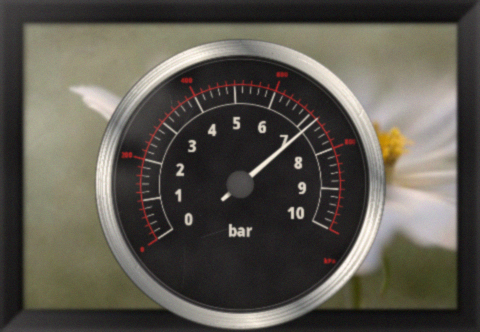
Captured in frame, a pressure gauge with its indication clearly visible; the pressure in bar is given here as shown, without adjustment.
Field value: 7.2 bar
